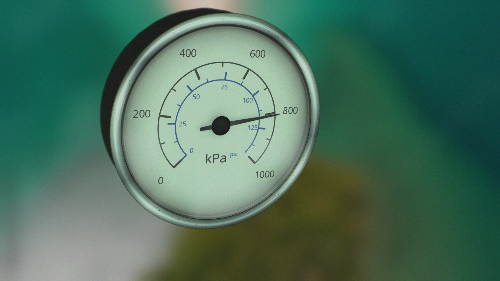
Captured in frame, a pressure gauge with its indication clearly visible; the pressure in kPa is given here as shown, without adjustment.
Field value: 800 kPa
